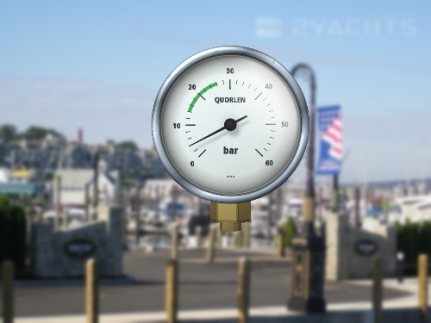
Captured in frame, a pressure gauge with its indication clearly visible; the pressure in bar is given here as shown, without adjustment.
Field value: 4 bar
